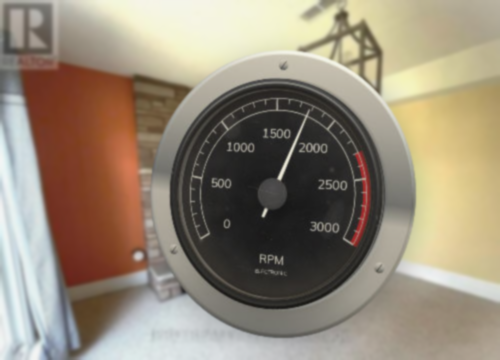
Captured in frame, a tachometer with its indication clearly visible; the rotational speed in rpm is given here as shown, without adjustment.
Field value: 1800 rpm
